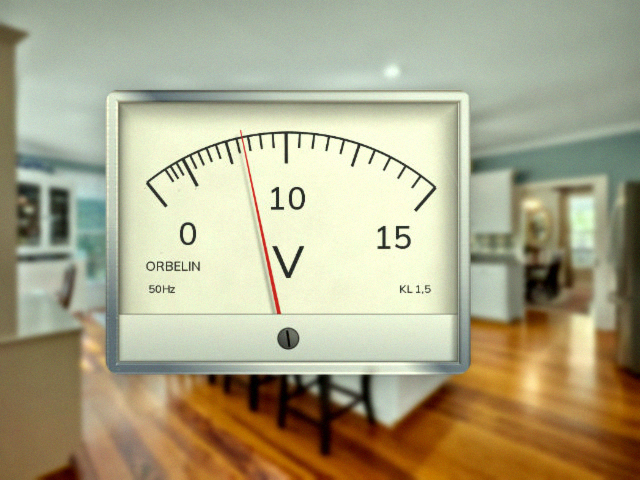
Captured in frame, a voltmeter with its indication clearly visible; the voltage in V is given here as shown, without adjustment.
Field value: 8.25 V
